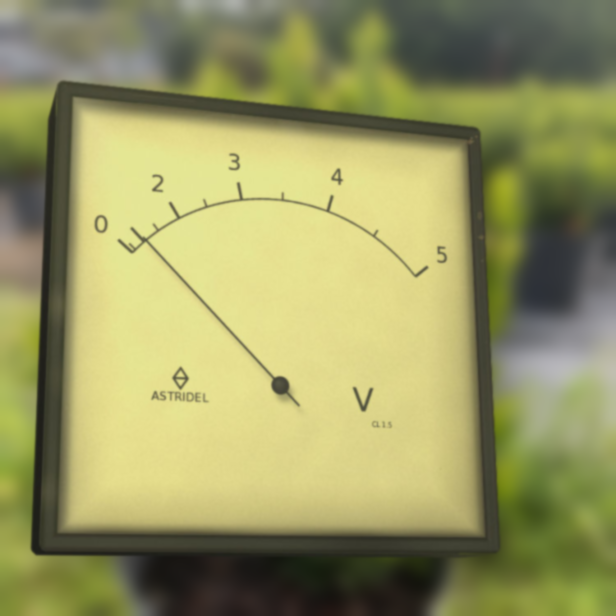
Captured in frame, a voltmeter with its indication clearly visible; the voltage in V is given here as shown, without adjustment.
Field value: 1 V
